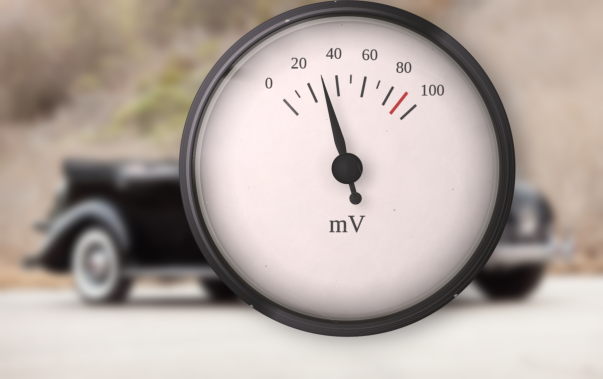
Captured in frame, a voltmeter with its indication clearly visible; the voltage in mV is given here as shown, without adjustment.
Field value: 30 mV
